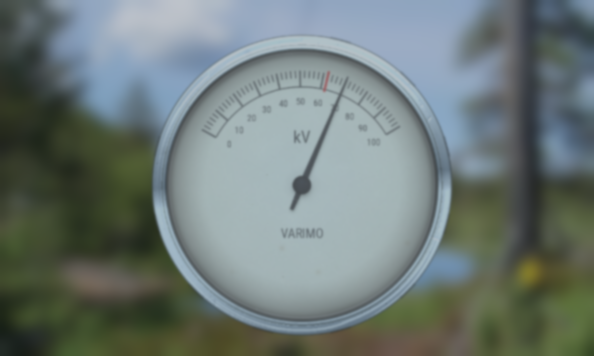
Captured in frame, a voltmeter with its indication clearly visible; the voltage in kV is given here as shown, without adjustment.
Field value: 70 kV
